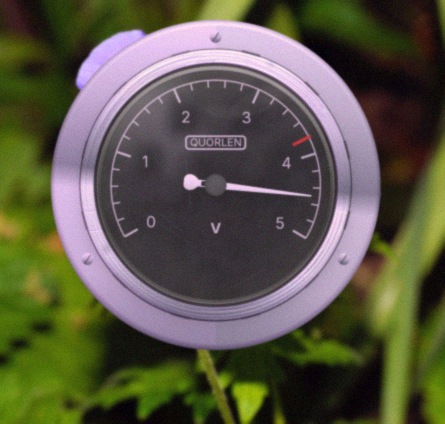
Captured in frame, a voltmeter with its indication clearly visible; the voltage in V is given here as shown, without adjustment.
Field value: 4.5 V
